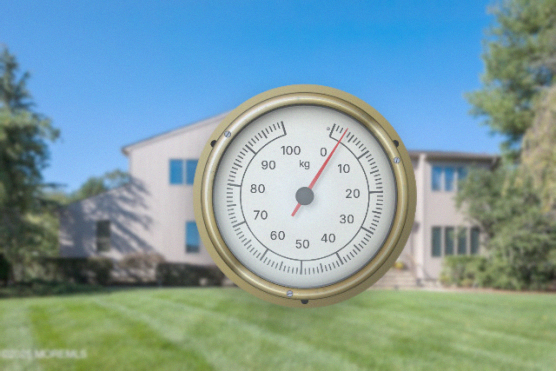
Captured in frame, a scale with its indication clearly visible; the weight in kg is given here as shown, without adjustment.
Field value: 3 kg
